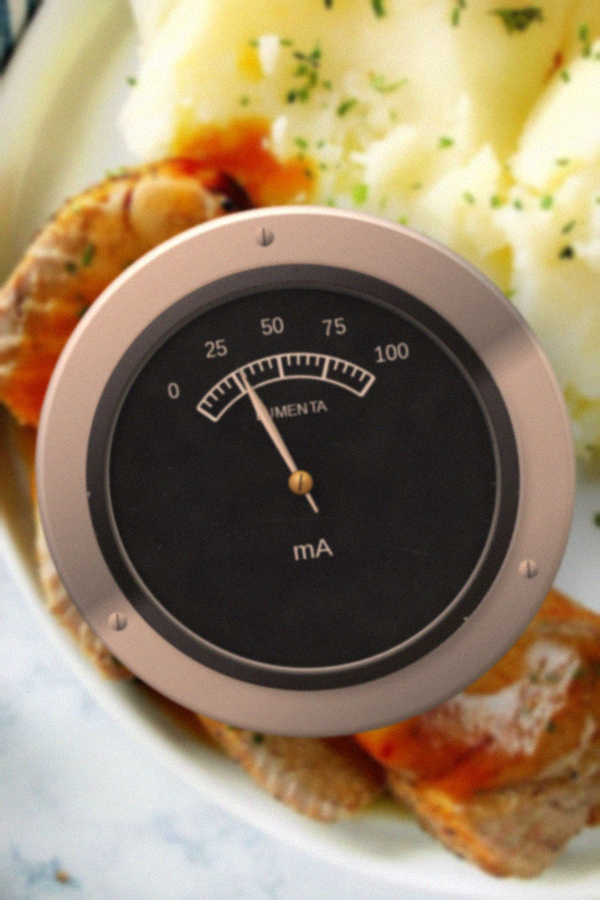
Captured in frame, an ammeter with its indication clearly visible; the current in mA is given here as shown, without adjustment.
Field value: 30 mA
